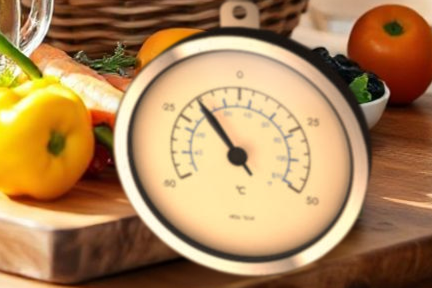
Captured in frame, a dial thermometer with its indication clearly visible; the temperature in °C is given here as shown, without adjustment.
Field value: -15 °C
